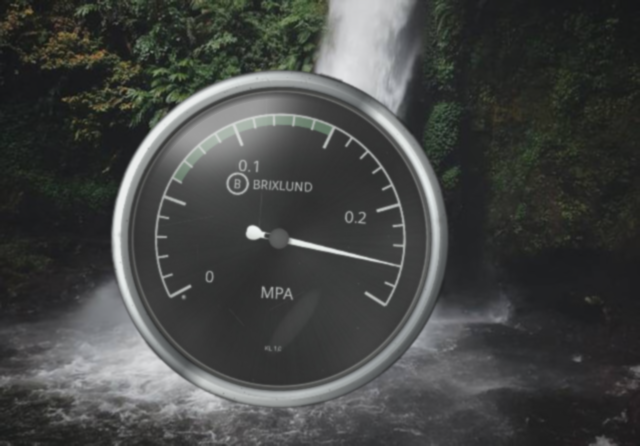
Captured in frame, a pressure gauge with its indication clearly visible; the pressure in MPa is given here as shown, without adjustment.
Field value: 0.23 MPa
